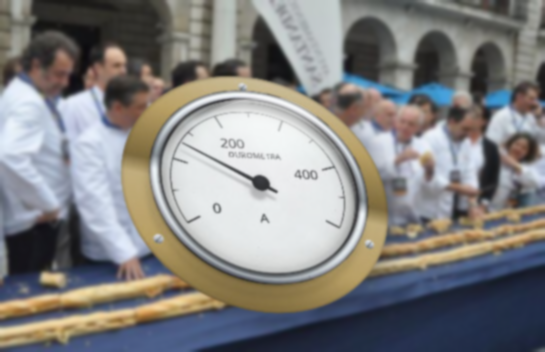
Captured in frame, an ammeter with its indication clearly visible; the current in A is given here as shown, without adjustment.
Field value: 125 A
